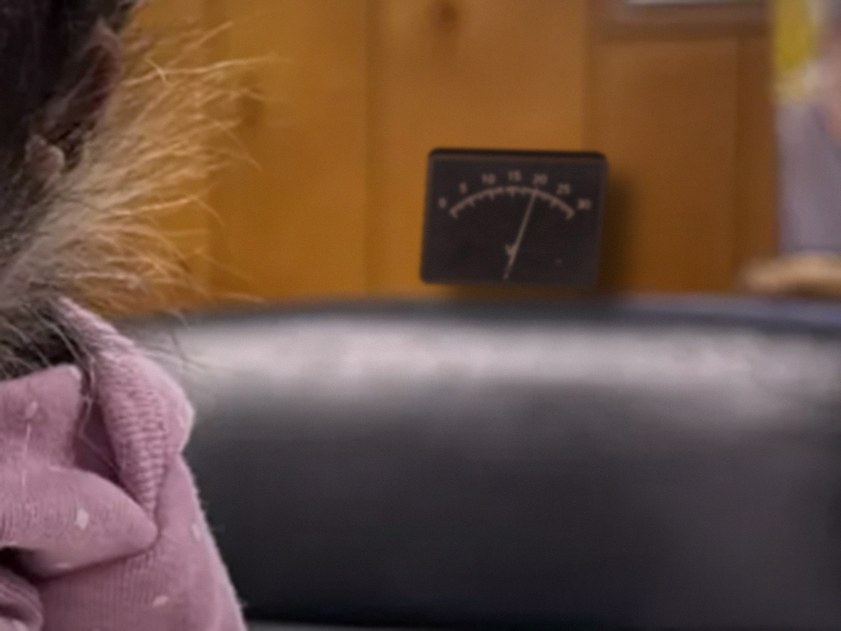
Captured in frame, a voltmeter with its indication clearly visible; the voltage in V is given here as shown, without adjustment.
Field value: 20 V
